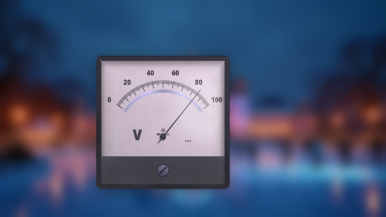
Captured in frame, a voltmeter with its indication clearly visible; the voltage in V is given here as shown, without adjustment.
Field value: 85 V
